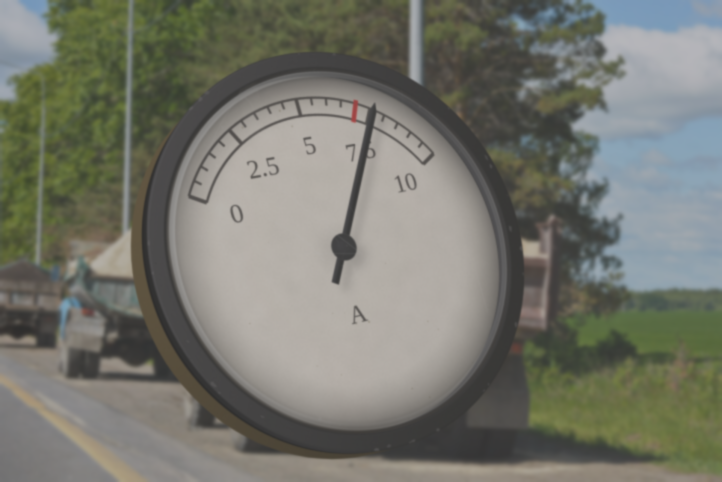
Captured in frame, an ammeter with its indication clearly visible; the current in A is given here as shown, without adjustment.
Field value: 7.5 A
